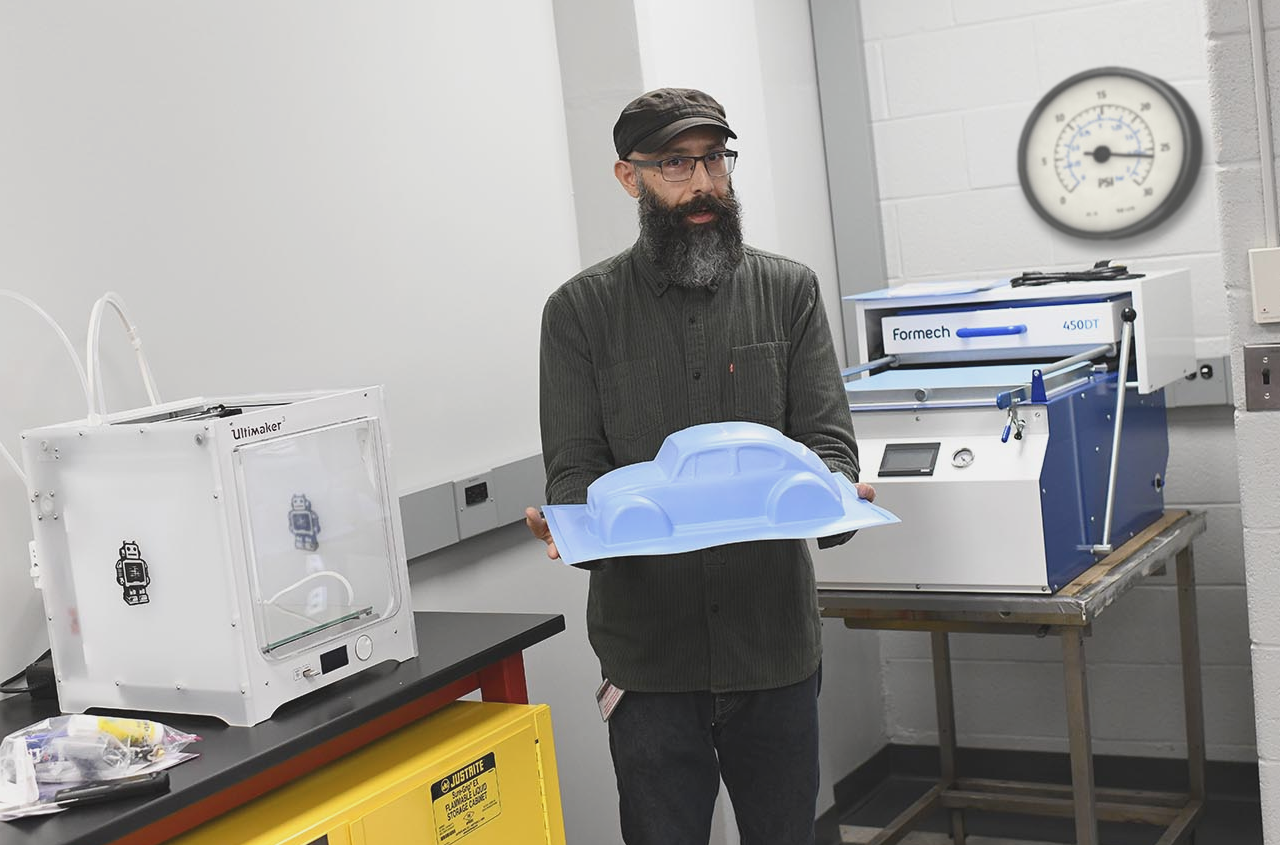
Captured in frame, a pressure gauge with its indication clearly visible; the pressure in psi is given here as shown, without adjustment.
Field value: 26 psi
